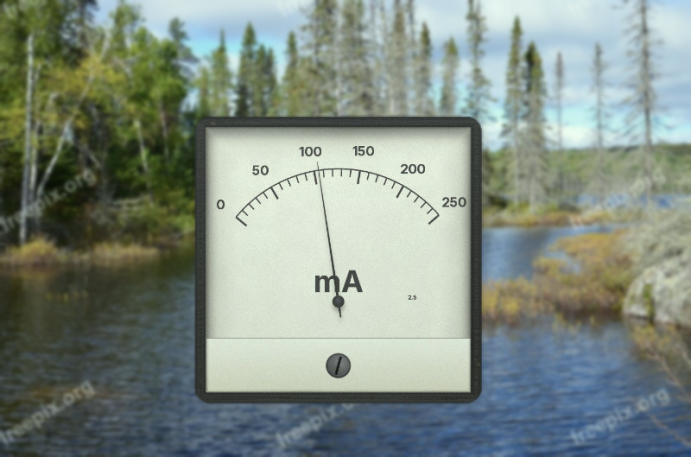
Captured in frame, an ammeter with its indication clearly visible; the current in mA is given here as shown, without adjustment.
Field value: 105 mA
